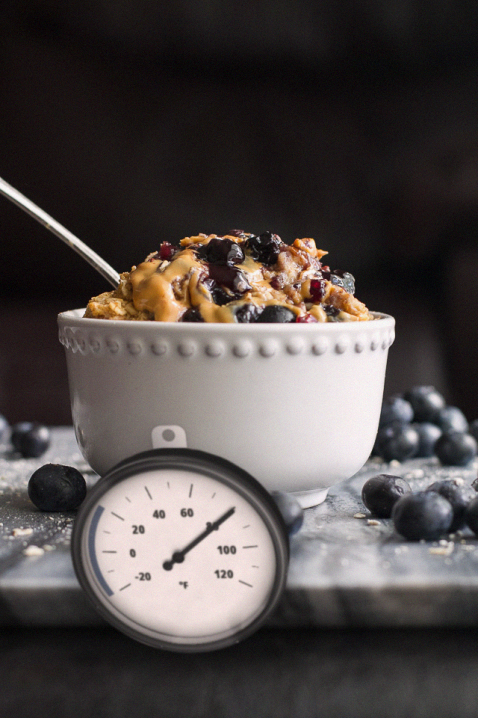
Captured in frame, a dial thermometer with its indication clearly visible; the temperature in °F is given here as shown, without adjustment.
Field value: 80 °F
